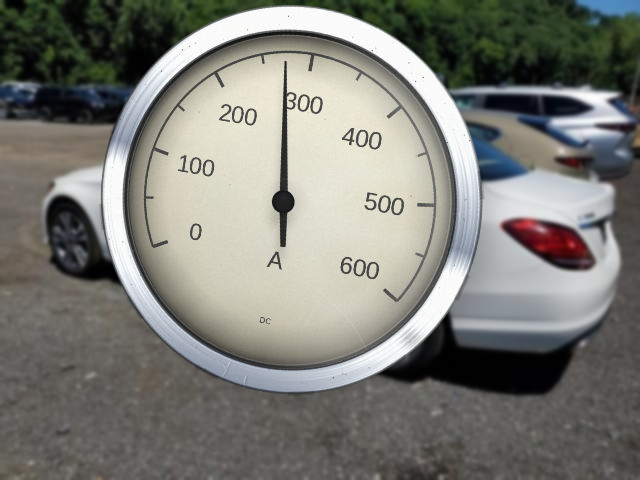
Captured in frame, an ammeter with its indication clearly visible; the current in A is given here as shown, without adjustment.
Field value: 275 A
